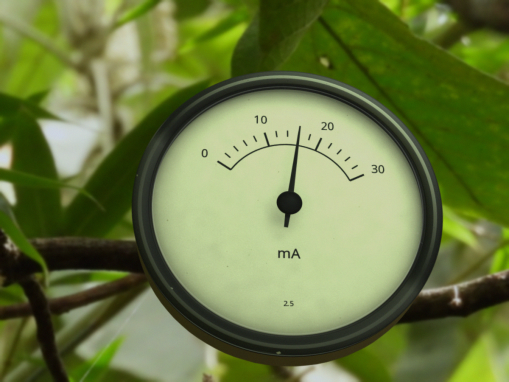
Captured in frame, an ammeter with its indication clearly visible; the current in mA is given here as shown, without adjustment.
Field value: 16 mA
